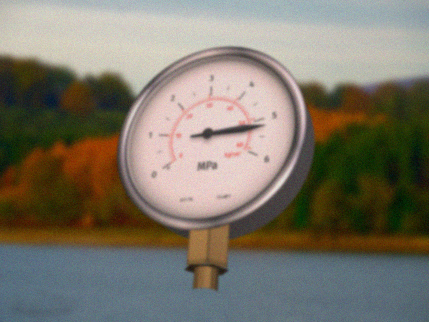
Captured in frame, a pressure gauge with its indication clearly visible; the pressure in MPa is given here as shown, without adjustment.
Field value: 5.25 MPa
